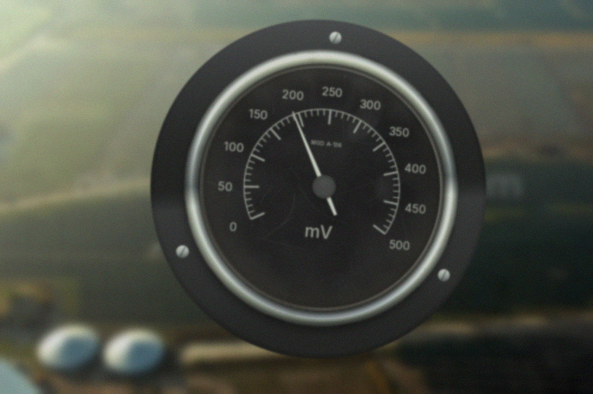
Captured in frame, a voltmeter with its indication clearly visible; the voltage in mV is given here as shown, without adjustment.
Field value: 190 mV
